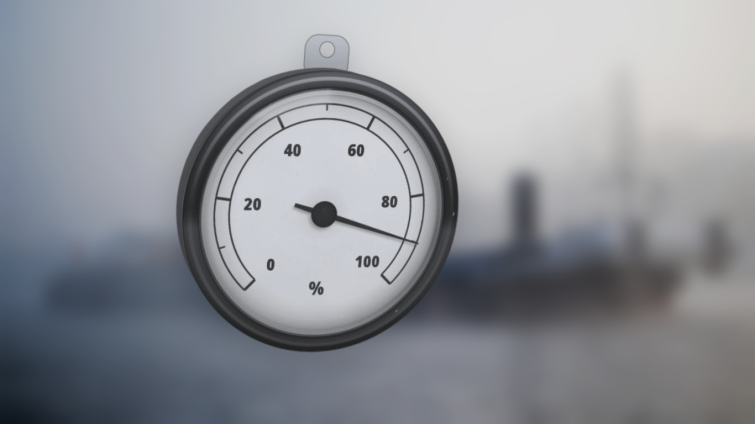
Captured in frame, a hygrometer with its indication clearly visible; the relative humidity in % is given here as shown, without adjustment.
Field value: 90 %
